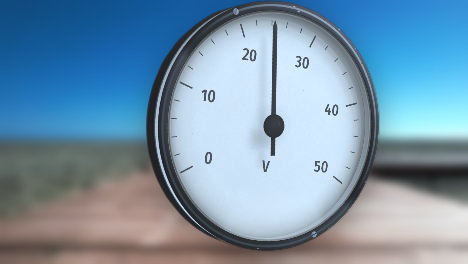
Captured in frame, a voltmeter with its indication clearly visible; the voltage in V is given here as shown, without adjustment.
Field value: 24 V
